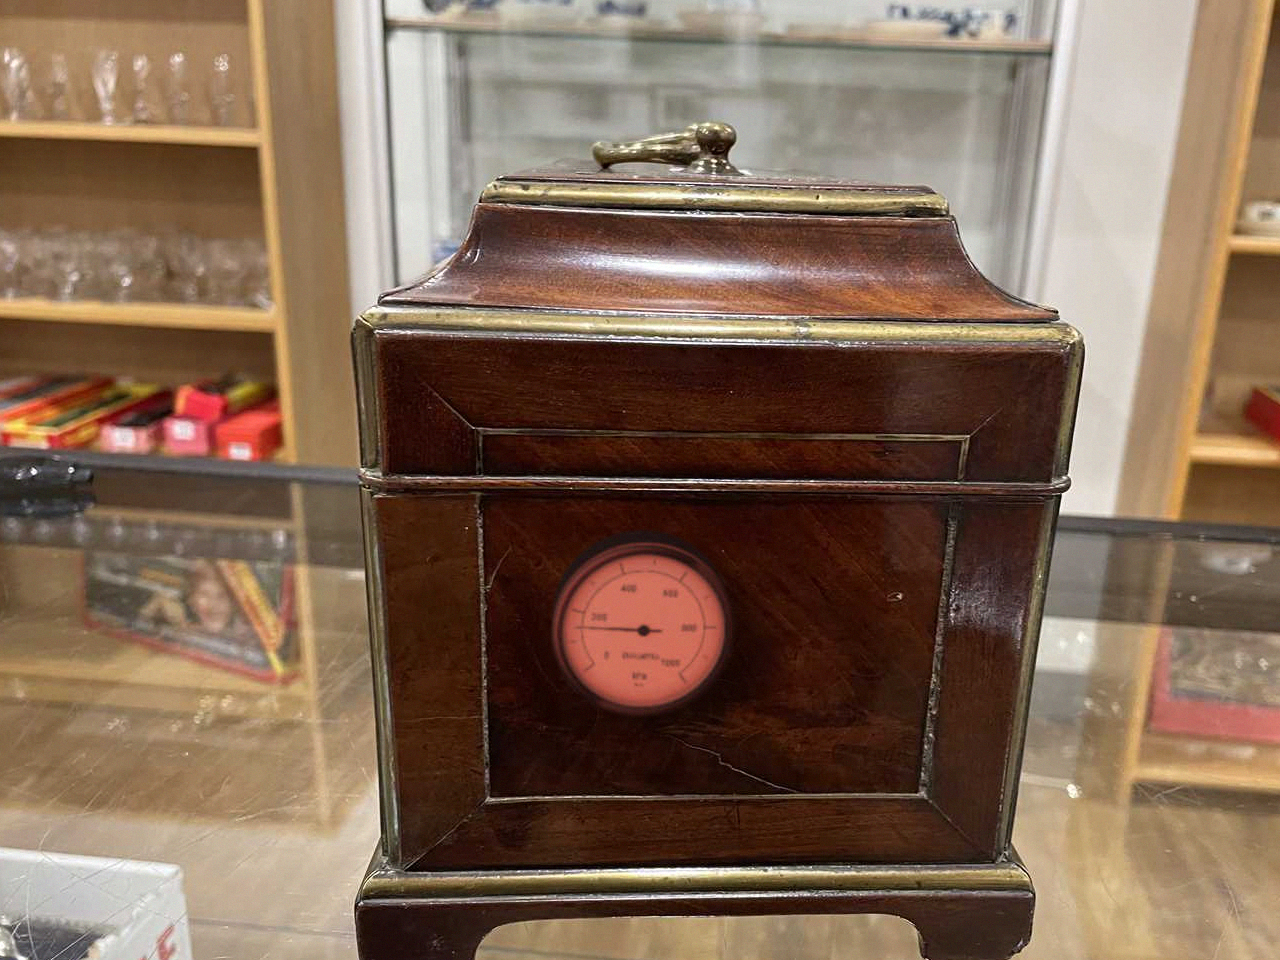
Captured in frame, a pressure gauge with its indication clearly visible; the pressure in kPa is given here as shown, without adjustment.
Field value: 150 kPa
